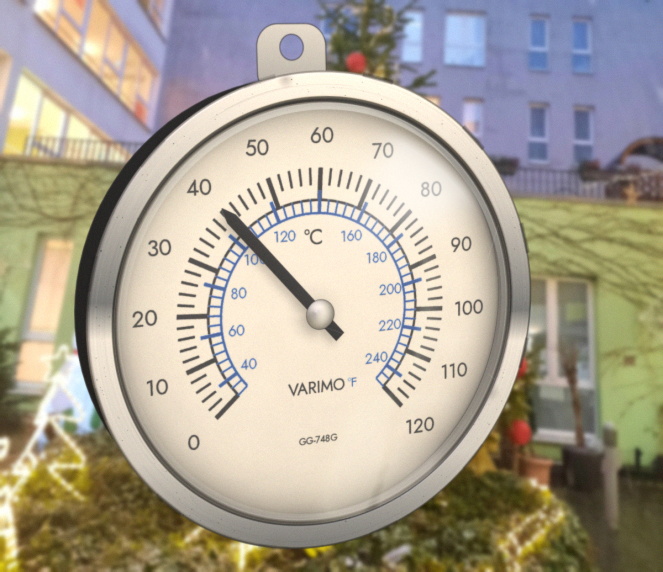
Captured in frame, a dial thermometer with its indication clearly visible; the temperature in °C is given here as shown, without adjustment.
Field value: 40 °C
